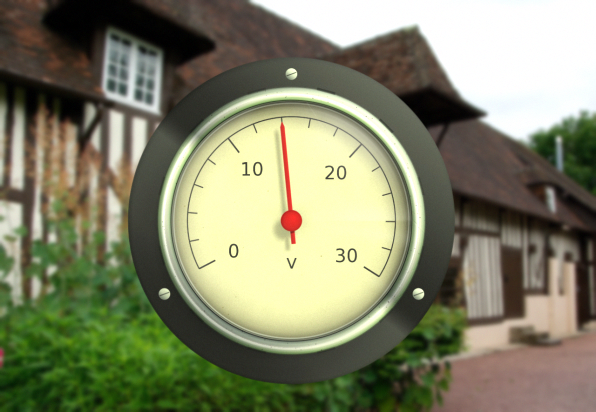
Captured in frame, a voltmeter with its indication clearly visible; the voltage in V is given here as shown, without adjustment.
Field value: 14 V
